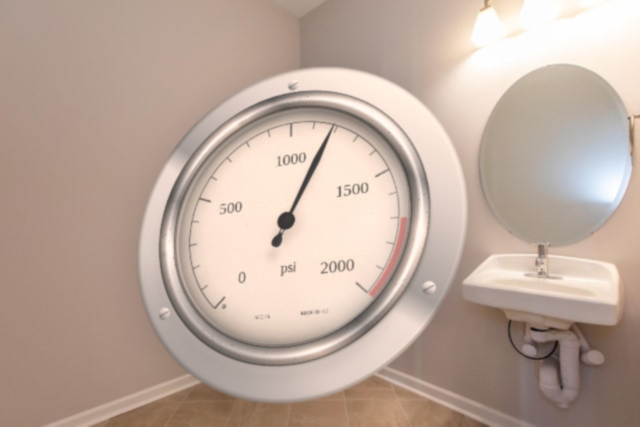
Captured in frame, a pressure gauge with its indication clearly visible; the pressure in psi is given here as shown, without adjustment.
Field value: 1200 psi
